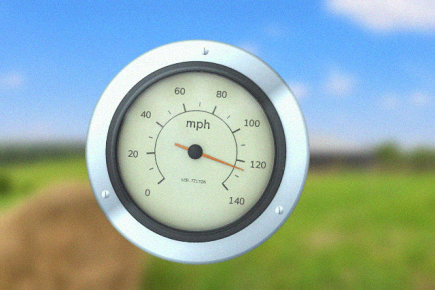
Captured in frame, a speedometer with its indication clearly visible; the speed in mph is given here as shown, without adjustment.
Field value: 125 mph
